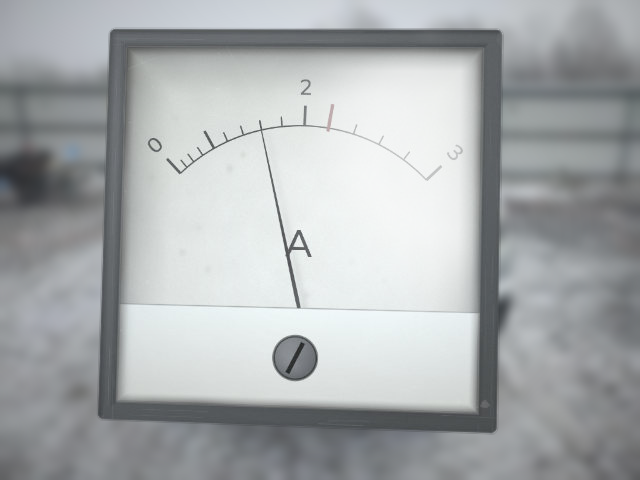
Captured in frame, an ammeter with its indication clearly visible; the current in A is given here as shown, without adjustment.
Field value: 1.6 A
